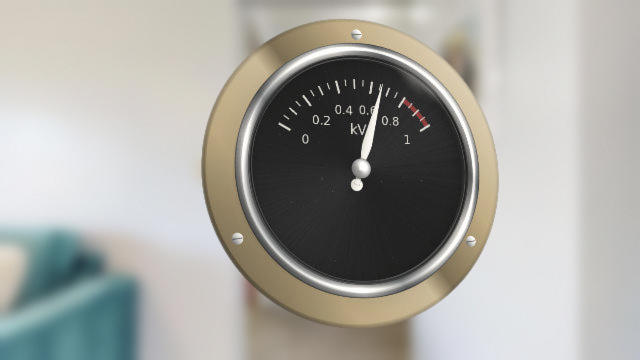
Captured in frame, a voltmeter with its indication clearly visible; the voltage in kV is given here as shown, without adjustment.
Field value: 0.65 kV
